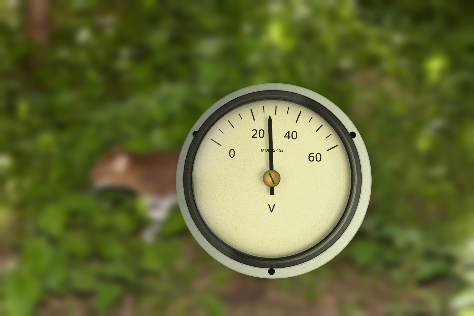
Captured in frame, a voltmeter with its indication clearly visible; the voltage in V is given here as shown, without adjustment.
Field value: 27.5 V
